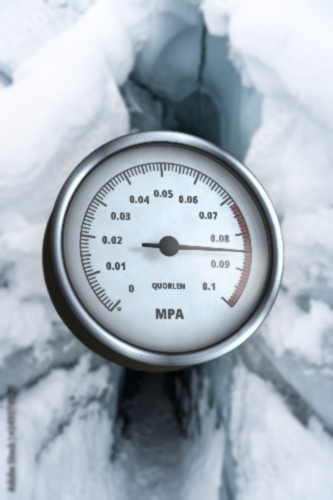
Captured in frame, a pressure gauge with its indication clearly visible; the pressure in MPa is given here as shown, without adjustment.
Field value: 0.085 MPa
